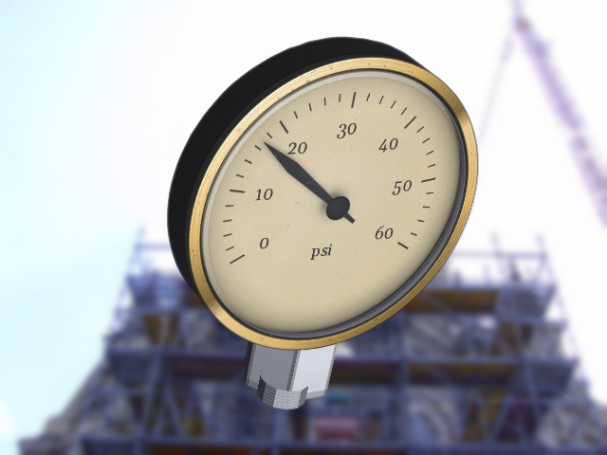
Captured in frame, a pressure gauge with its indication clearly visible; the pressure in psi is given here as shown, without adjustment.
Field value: 17 psi
